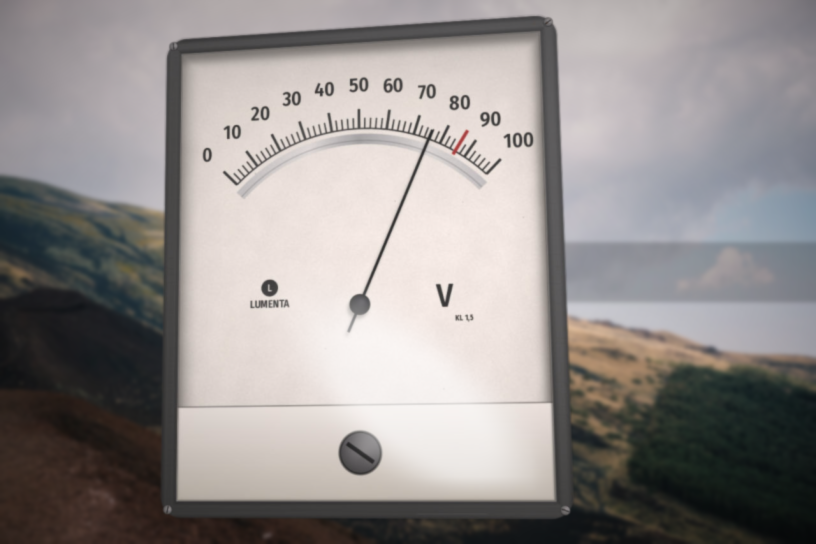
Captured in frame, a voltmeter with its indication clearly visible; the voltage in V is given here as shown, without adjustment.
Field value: 76 V
